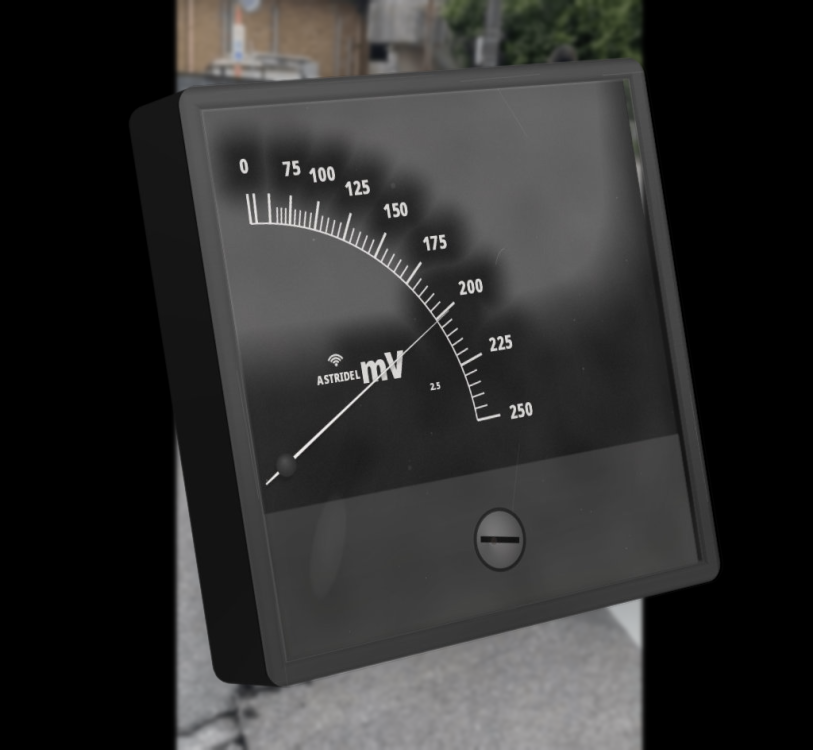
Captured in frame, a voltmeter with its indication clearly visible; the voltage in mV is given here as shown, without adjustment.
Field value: 200 mV
